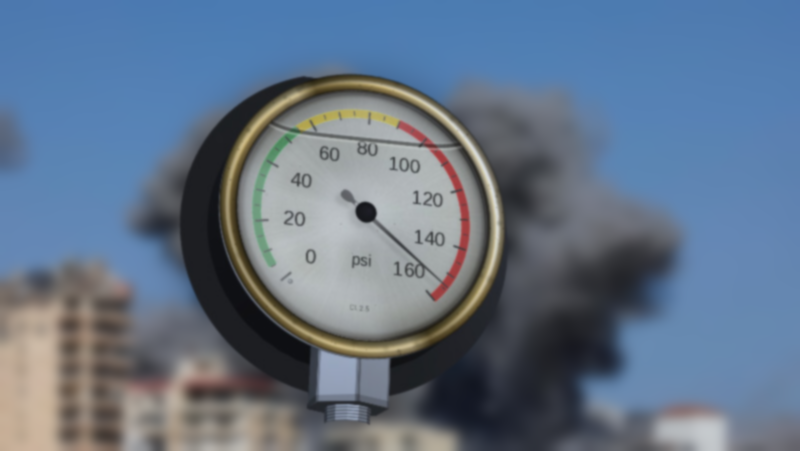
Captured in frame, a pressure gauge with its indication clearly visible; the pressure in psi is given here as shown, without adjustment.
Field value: 155 psi
